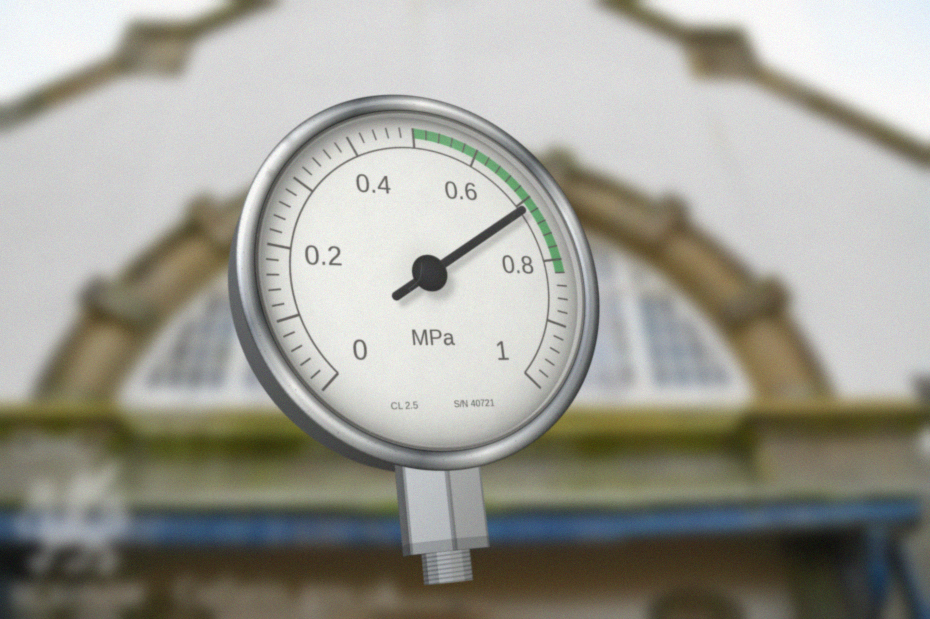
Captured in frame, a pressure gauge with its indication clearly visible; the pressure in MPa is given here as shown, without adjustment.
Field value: 0.71 MPa
